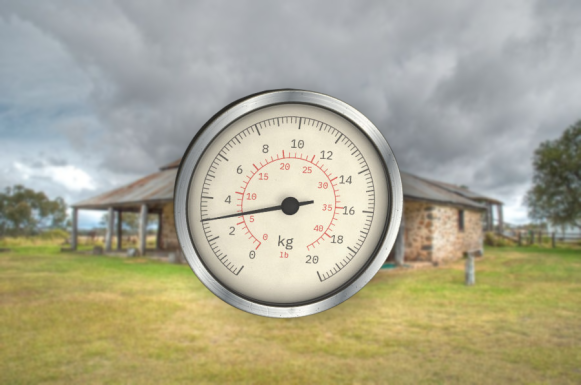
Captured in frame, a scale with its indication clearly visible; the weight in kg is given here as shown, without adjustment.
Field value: 3 kg
